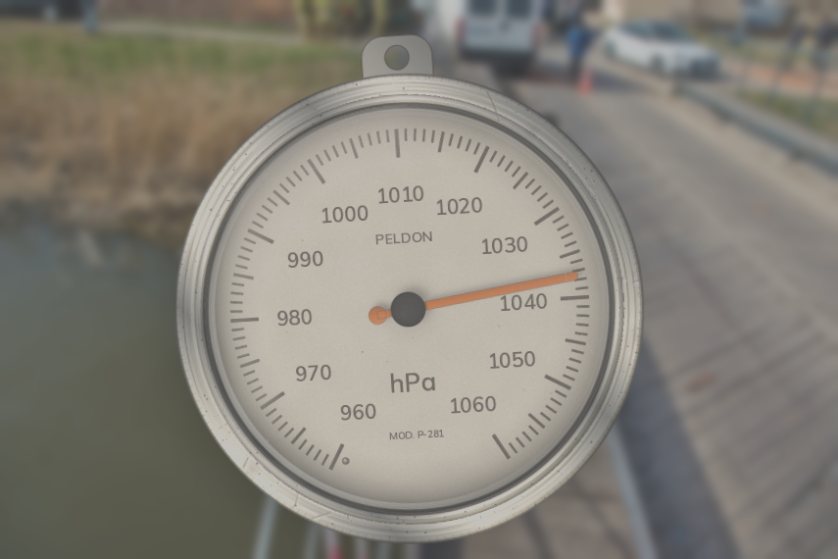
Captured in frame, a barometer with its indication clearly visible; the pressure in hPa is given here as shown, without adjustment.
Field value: 1037.5 hPa
